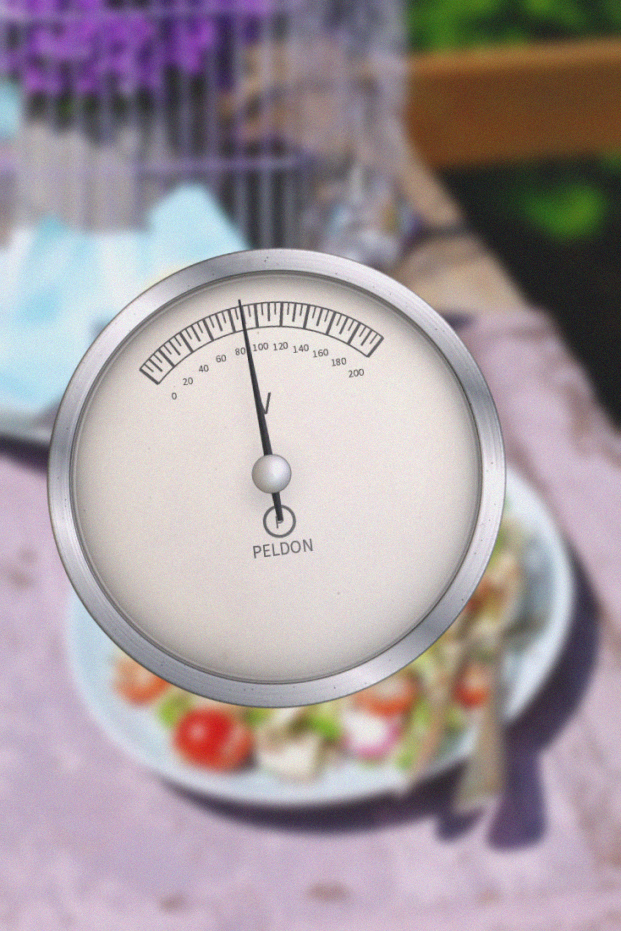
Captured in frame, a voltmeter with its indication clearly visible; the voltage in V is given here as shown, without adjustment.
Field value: 90 V
